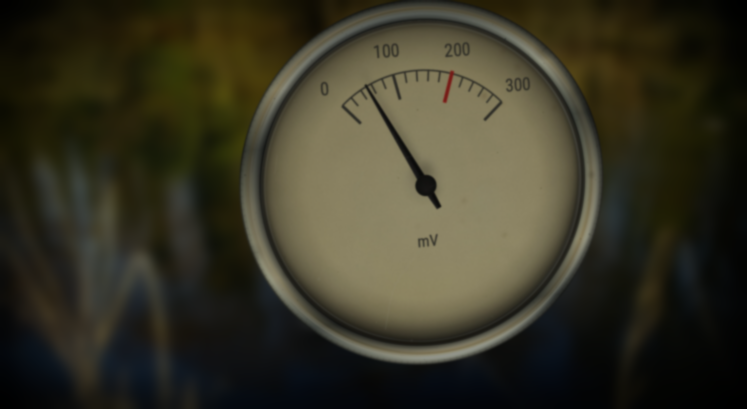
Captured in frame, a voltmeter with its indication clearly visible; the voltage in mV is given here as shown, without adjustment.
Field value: 50 mV
